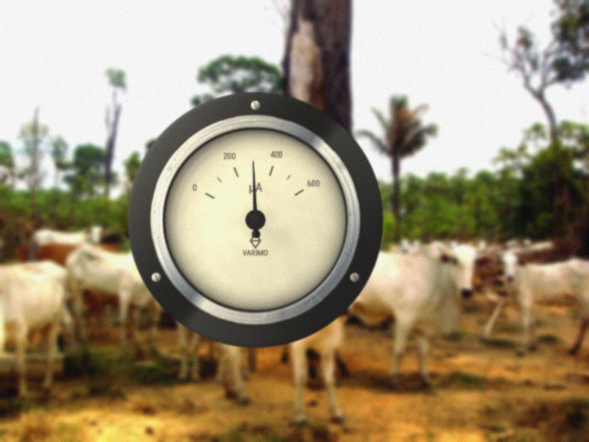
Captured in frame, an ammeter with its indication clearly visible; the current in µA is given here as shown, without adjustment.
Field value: 300 µA
